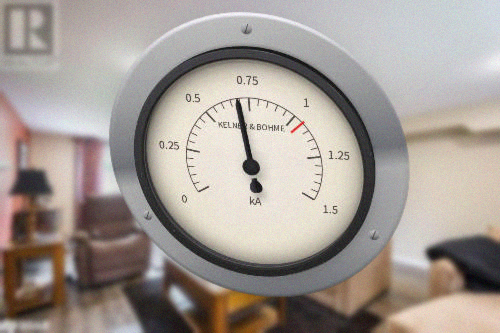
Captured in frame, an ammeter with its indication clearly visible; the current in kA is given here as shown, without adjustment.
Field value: 0.7 kA
